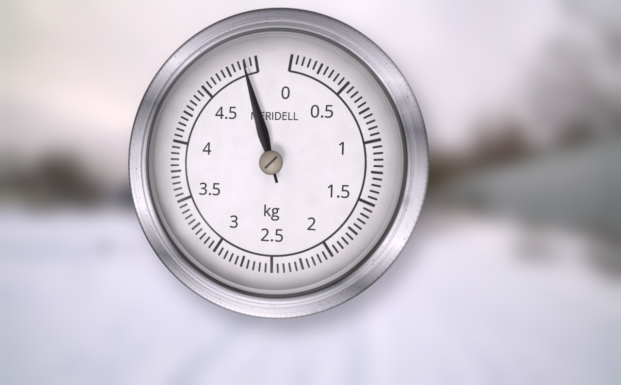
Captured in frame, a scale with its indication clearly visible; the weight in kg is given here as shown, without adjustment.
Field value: 4.9 kg
